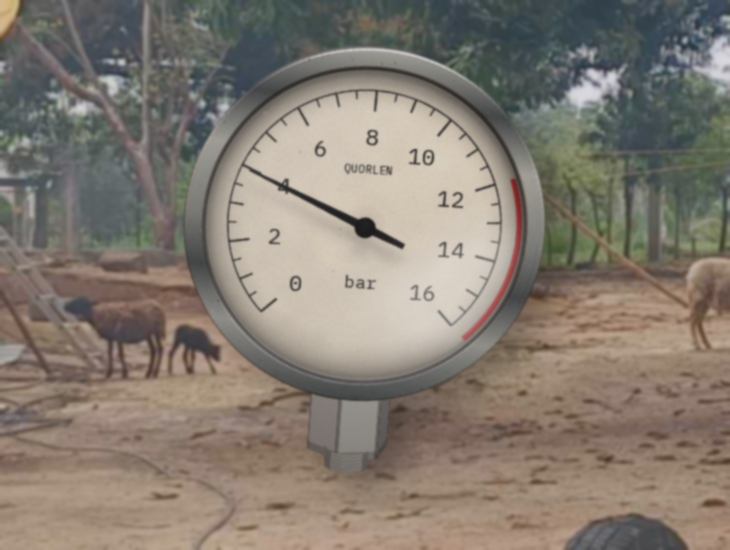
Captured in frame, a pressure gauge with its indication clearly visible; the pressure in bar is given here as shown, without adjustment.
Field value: 4 bar
